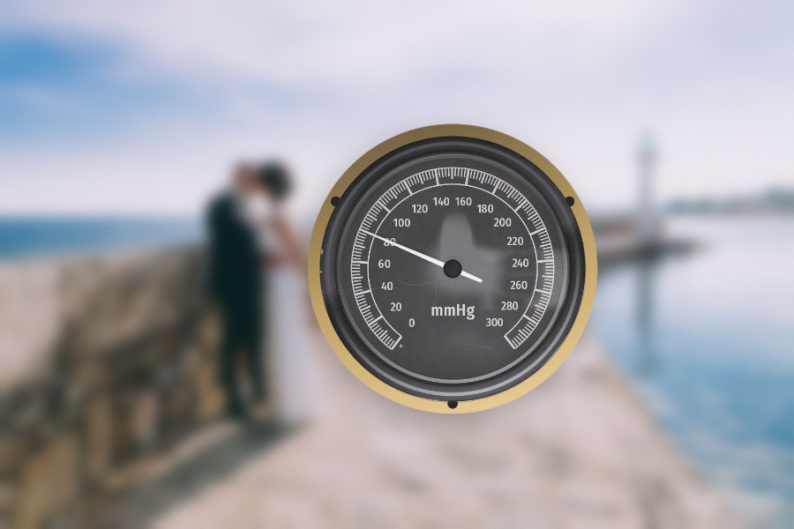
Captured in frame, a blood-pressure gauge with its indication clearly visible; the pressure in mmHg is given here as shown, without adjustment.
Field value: 80 mmHg
